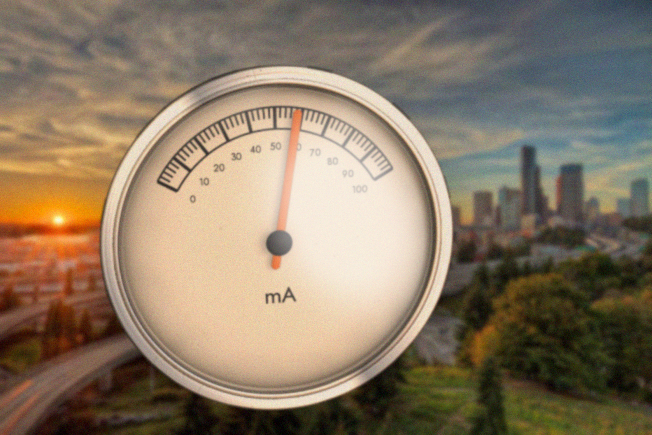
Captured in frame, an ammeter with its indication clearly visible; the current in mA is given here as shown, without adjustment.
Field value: 58 mA
